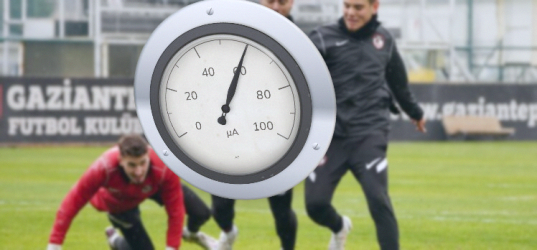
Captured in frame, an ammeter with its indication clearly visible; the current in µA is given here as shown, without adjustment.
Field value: 60 µA
